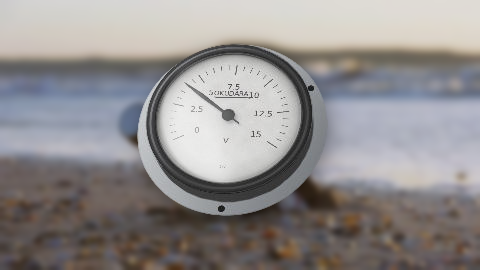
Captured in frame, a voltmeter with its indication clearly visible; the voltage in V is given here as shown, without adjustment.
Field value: 4 V
